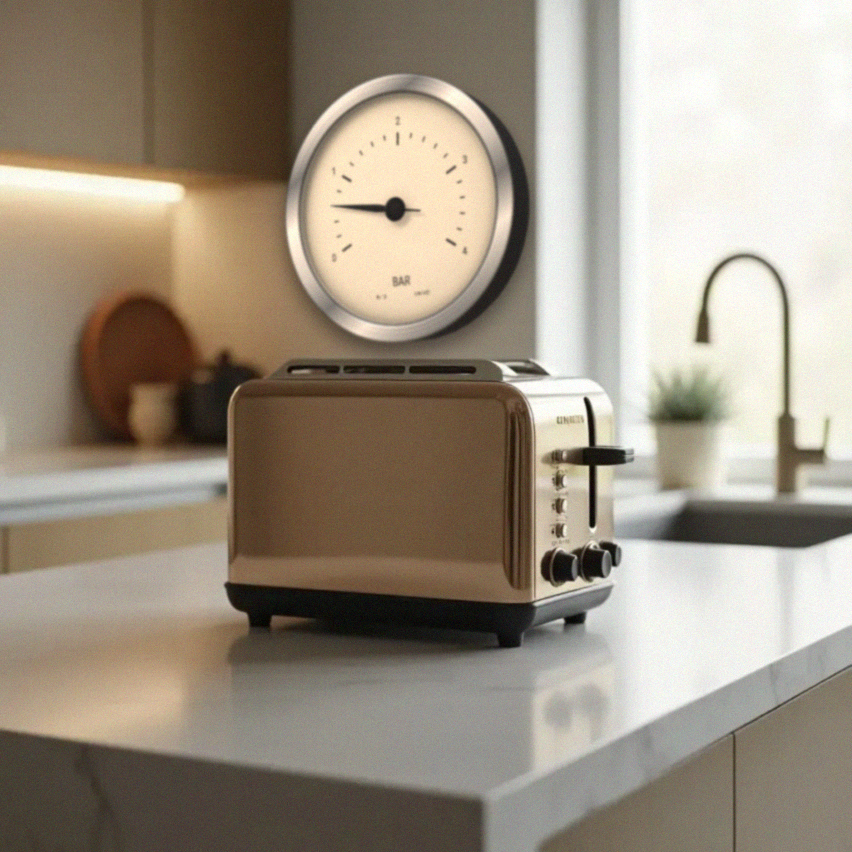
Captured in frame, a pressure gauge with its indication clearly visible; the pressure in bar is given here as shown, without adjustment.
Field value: 0.6 bar
